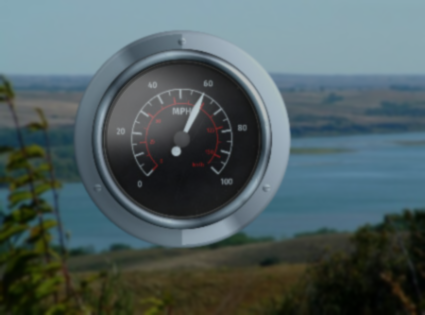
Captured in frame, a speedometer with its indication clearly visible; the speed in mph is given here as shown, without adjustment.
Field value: 60 mph
